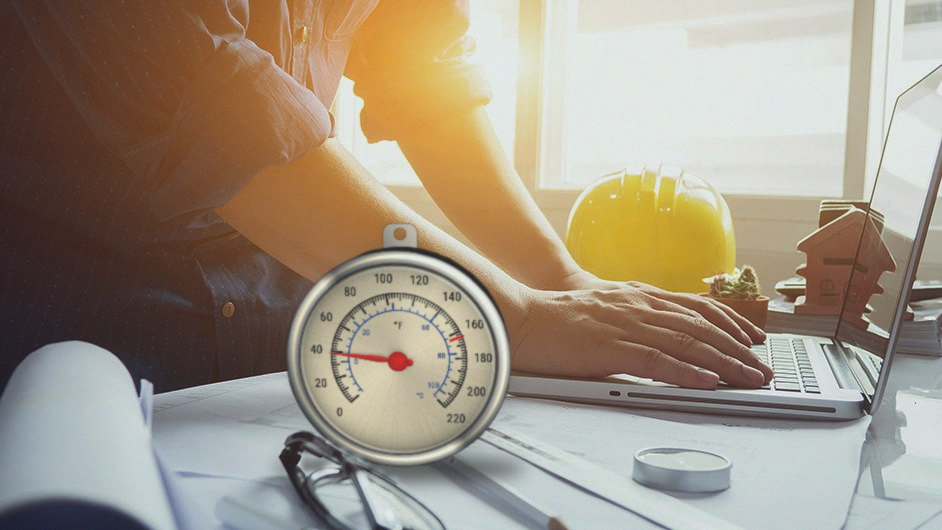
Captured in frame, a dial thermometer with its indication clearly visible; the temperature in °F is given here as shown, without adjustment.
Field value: 40 °F
